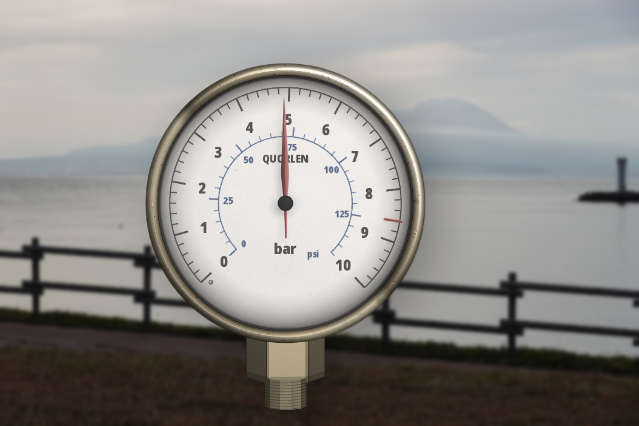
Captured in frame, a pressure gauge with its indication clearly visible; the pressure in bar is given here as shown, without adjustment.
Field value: 4.9 bar
